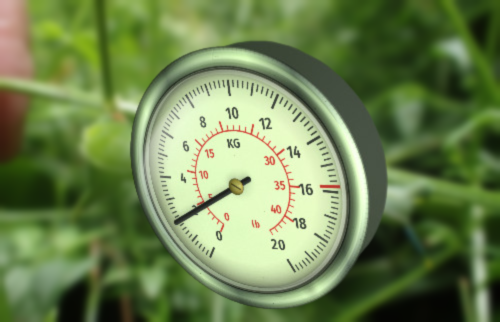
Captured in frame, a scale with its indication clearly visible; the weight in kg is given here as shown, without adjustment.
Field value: 2 kg
